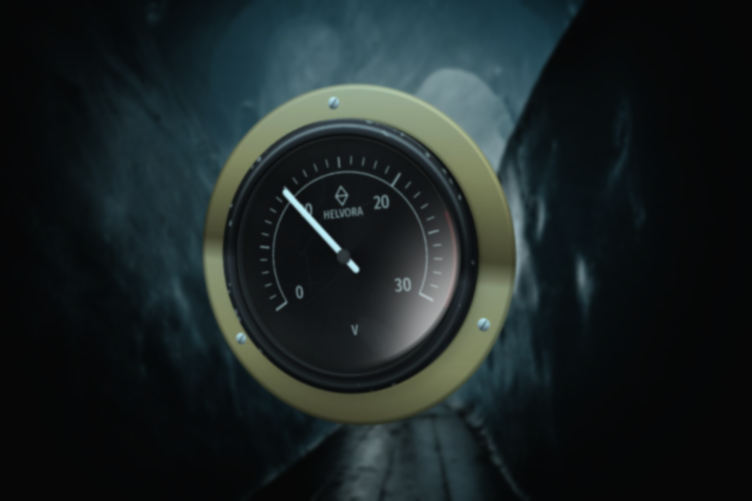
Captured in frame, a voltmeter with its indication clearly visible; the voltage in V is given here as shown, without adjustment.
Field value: 10 V
